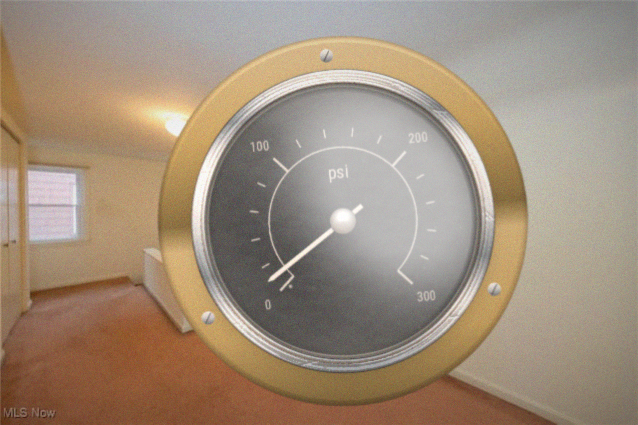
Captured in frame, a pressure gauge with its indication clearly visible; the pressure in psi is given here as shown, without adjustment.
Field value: 10 psi
